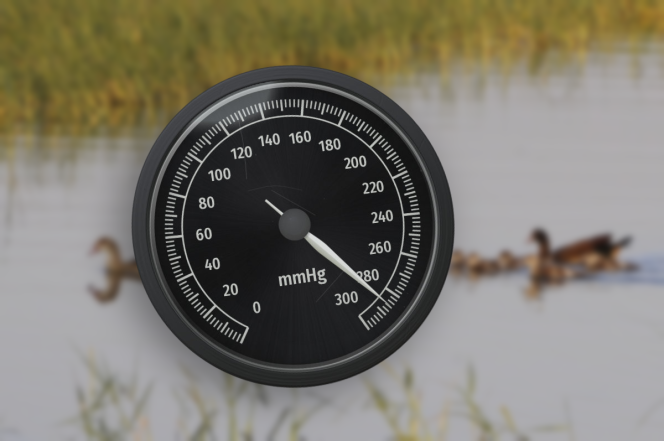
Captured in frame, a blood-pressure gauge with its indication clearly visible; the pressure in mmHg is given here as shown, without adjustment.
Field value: 286 mmHg
